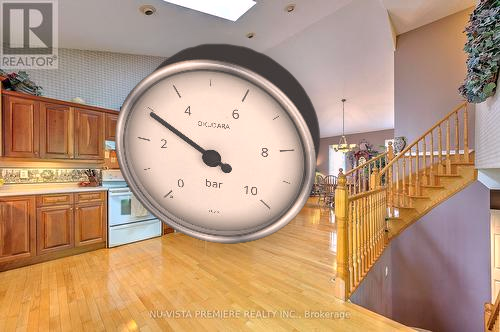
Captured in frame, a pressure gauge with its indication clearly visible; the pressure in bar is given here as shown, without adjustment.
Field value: 3 bar
